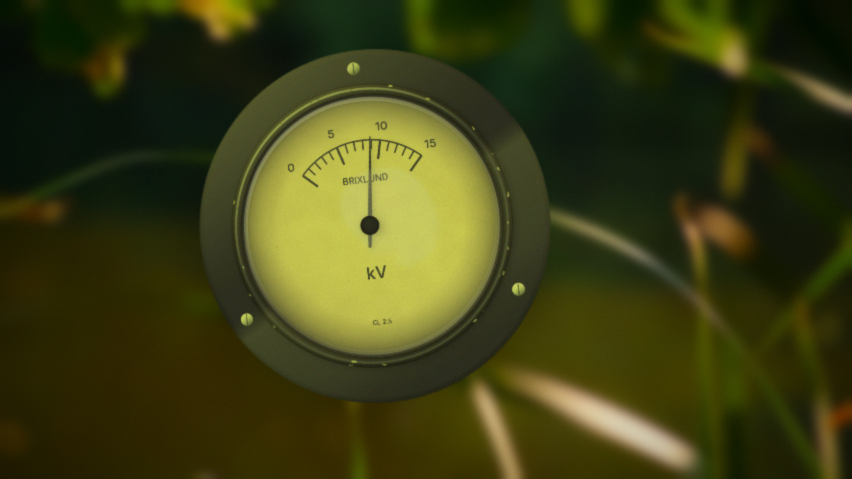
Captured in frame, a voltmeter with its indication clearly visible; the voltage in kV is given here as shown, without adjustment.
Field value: 9 kV
